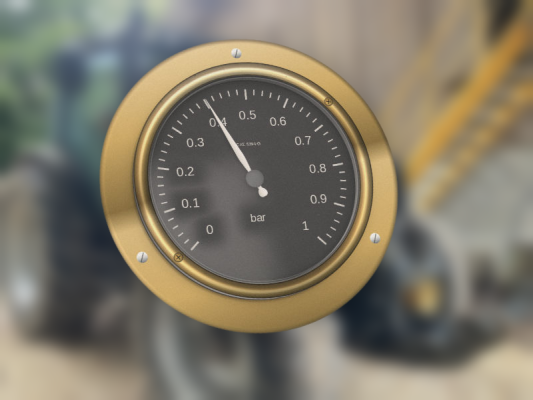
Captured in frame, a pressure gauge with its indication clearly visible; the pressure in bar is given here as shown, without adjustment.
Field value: 0.4 bar
